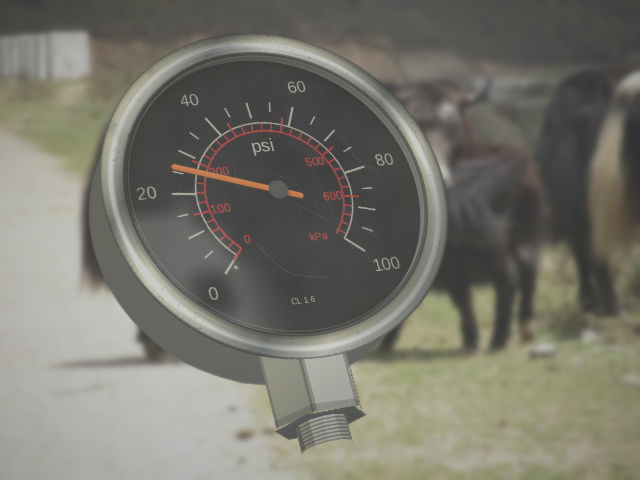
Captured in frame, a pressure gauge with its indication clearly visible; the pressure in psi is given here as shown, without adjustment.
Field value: 25 psi
